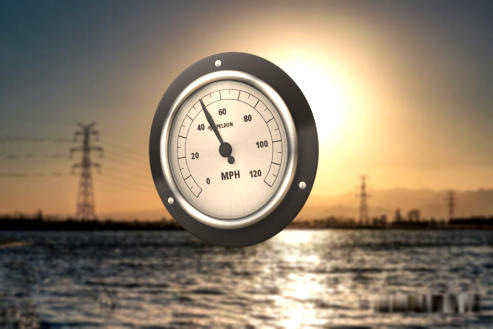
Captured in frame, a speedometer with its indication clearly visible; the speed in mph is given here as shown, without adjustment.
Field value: 50 mph
